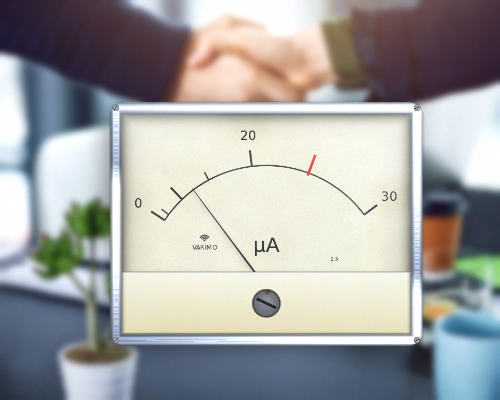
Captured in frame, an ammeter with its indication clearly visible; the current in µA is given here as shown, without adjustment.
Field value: 12.5 µA
